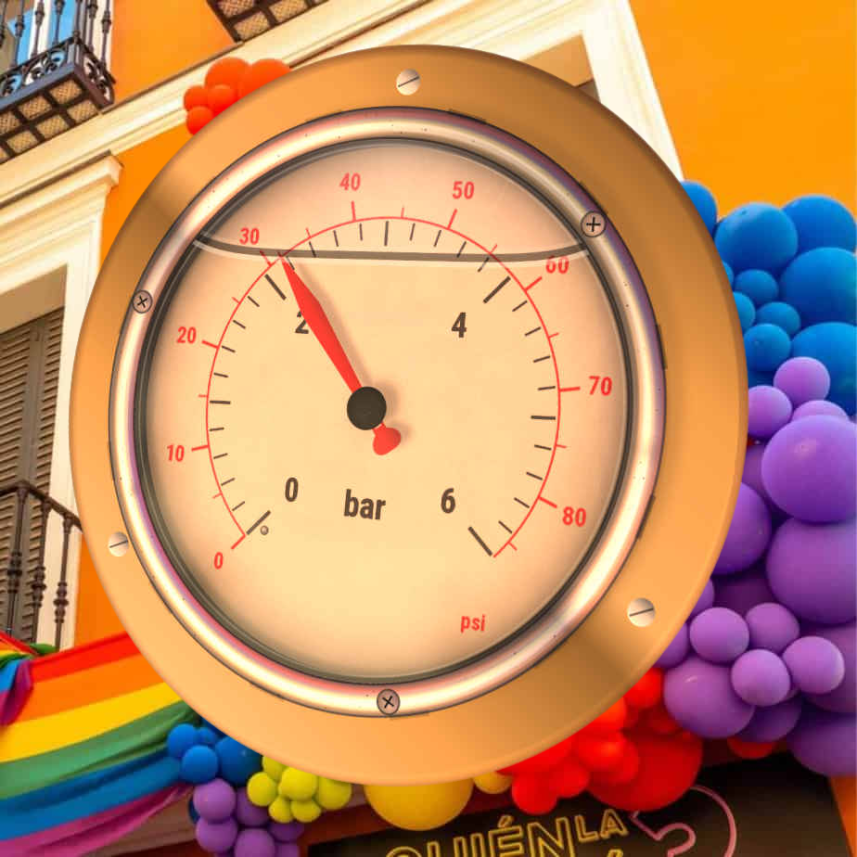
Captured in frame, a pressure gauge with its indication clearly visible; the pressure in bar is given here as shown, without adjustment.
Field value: 2.2 bar
